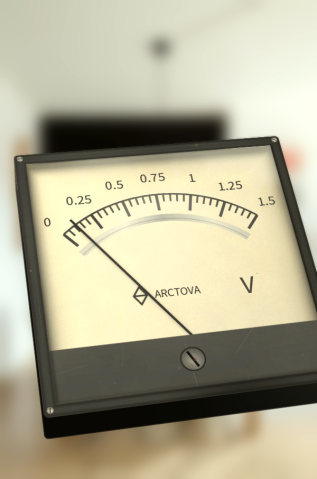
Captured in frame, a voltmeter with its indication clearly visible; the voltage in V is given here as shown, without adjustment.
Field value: 0.1 V
